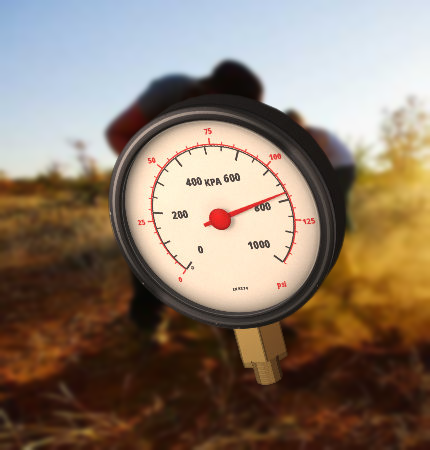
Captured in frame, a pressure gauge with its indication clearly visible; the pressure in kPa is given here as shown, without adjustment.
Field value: 775 kPa
